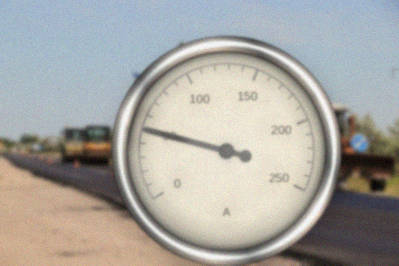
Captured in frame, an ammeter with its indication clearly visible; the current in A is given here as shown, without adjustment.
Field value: 50 A
